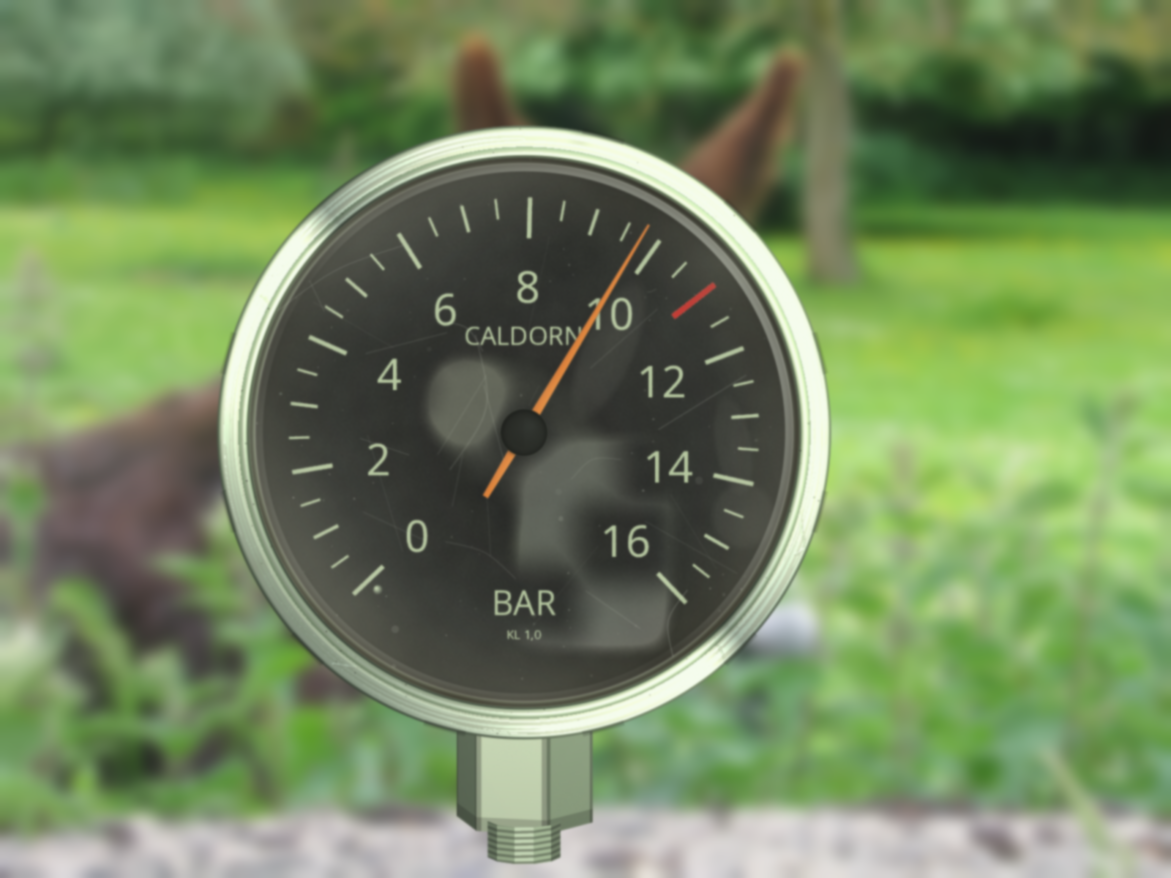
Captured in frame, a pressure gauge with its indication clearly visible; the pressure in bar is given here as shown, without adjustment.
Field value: 9.75 bar
